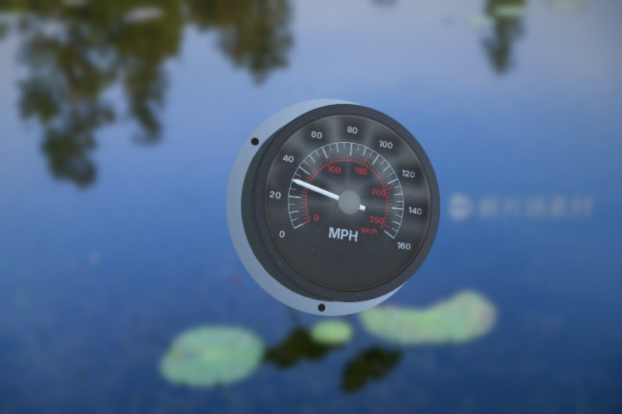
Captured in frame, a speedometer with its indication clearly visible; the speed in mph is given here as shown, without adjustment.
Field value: 30 mph
